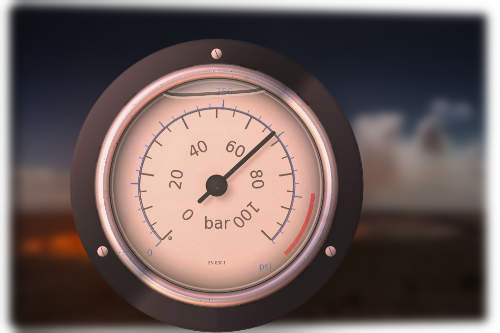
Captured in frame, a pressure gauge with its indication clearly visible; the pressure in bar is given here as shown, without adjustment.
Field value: 67.5 bar
